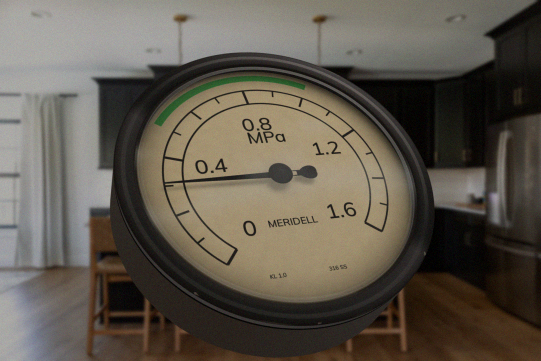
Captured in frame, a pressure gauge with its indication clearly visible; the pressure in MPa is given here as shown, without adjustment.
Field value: 0.3 MPa
